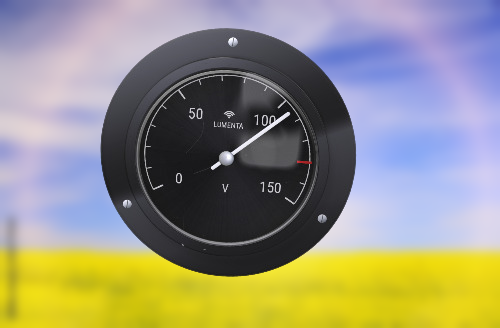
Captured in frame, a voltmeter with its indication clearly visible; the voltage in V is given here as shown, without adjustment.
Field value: 105 V
